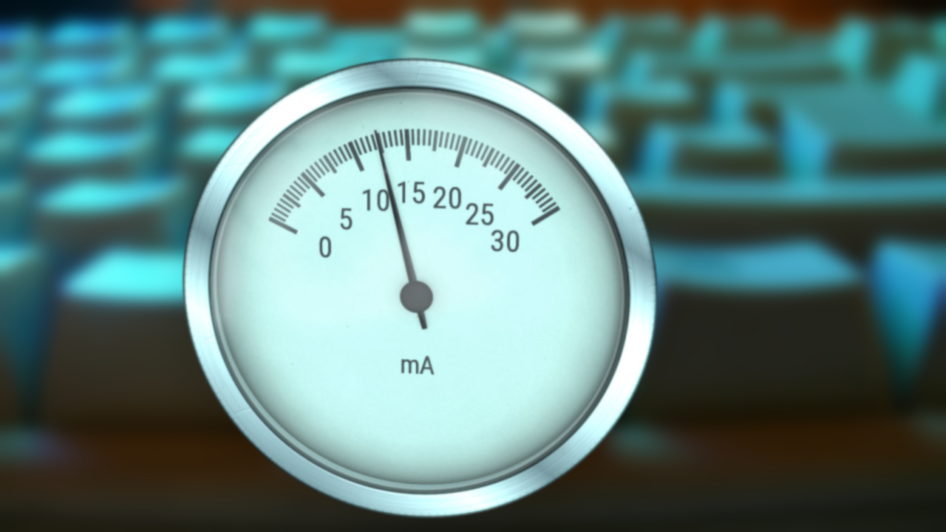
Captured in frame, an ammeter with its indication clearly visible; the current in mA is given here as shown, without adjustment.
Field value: 12.5 mA
